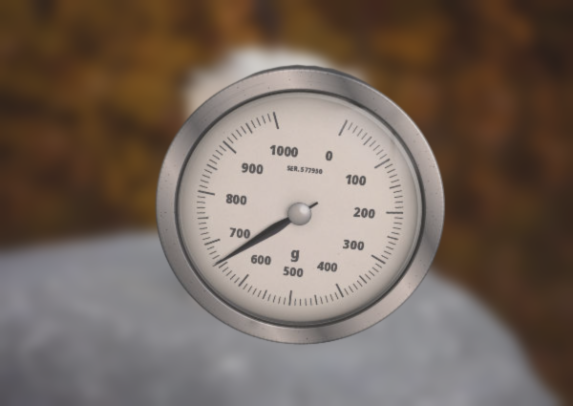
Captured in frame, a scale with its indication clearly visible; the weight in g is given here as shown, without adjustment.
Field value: 660 g
